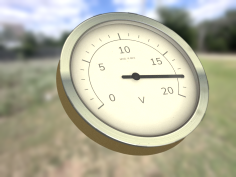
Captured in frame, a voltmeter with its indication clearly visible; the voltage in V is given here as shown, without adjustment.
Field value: 18 V
